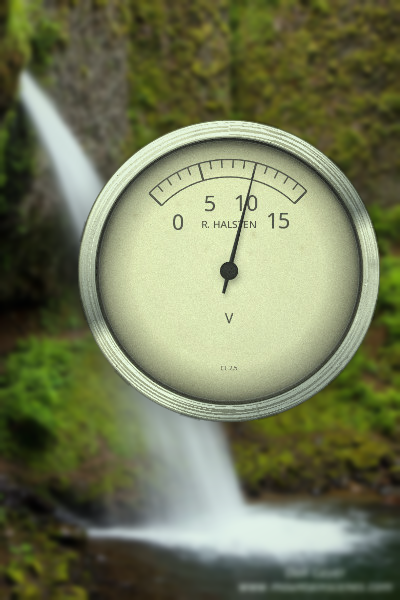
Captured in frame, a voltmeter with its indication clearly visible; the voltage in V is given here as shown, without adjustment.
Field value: 10 V
